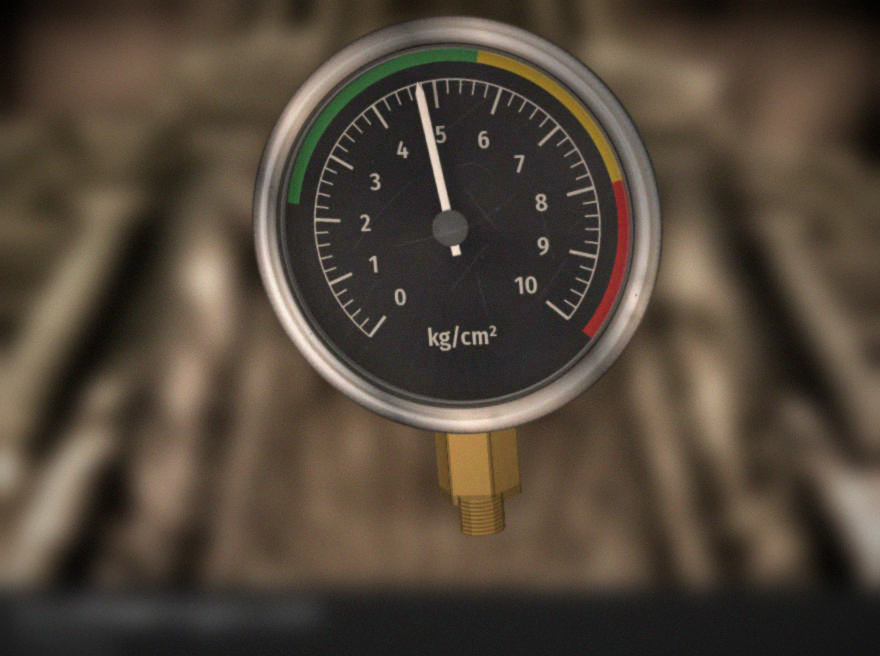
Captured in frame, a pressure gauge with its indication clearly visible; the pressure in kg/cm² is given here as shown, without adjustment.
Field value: 4.8 kg/cm²
